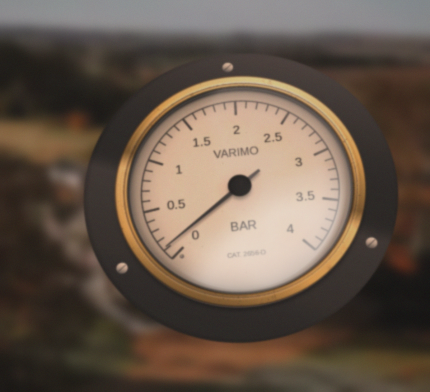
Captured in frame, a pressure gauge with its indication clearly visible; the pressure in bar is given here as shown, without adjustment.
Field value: 0.1 bar
